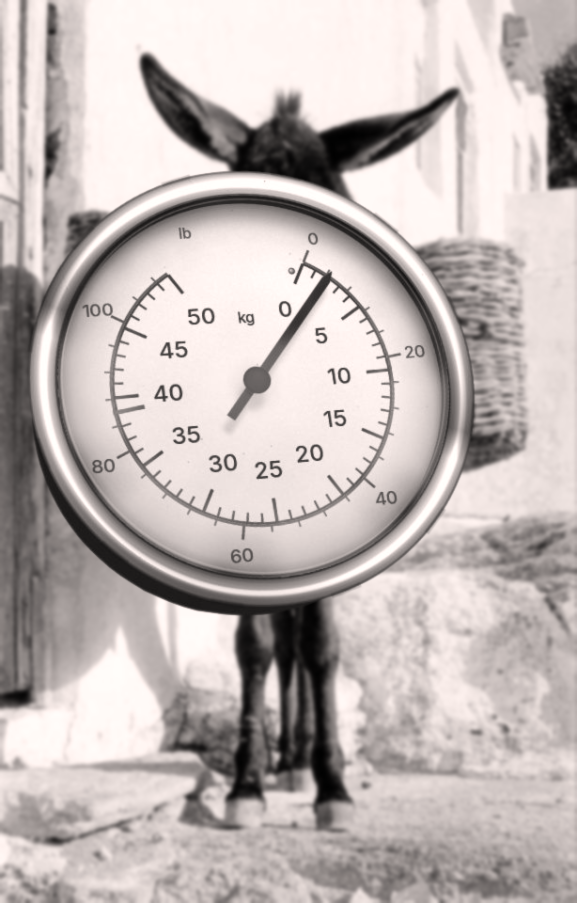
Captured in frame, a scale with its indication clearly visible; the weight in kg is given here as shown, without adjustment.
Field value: 2 kg
